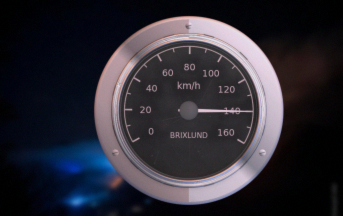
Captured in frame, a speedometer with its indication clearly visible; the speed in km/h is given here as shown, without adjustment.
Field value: 140 km/h
